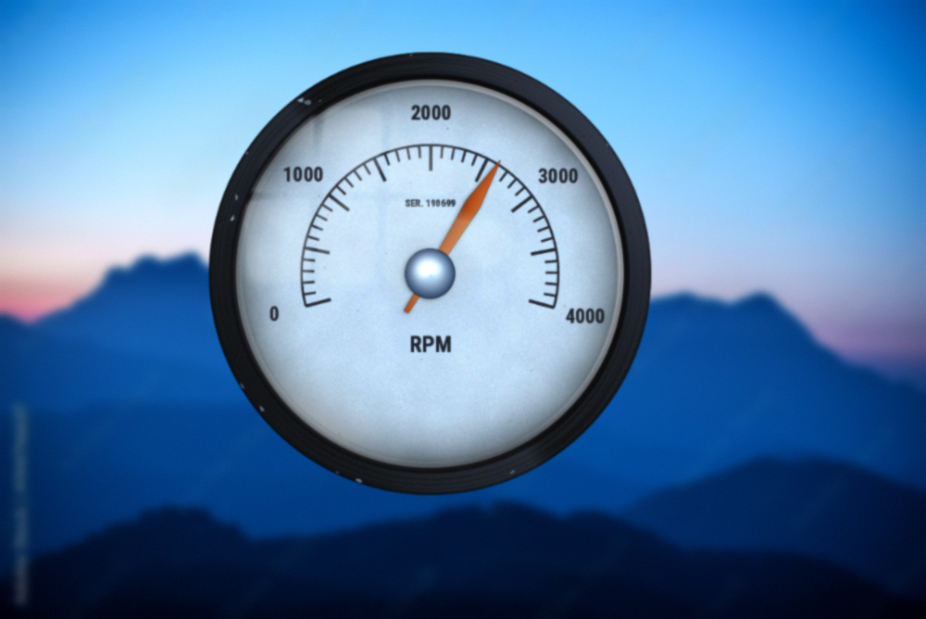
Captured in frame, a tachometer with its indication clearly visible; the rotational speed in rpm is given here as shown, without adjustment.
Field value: 2600 rpm
